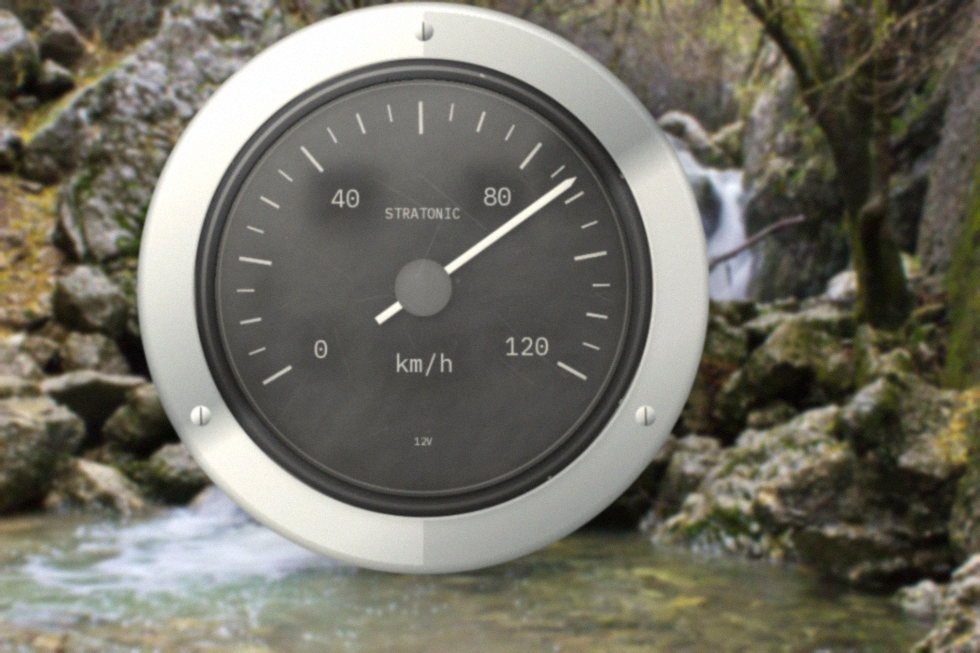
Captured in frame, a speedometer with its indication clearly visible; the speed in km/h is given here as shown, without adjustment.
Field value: 87.5 km/h
